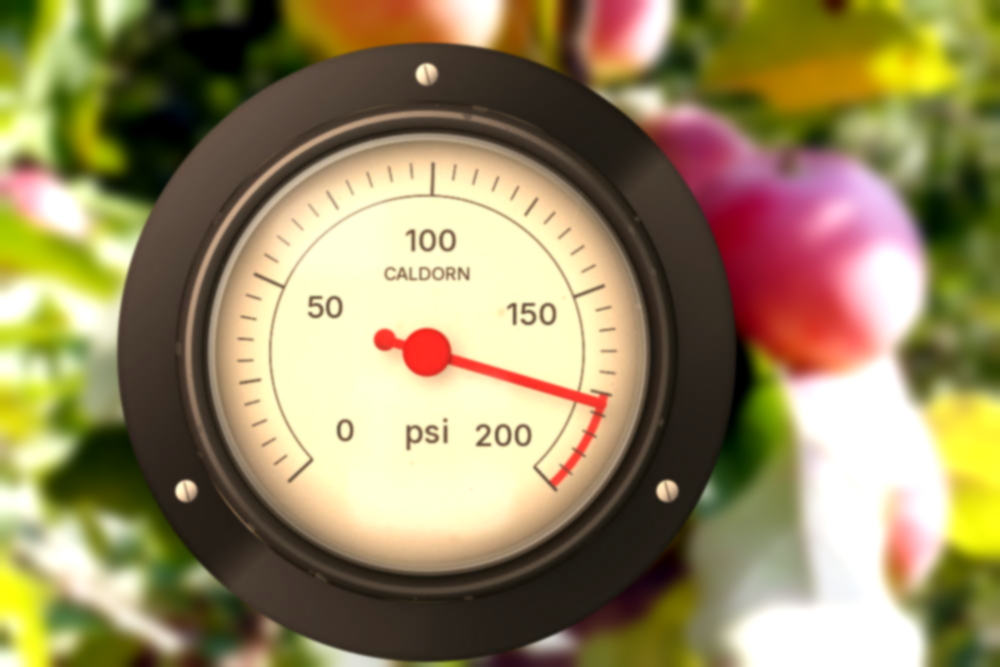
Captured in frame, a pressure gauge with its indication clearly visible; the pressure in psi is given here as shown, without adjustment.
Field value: 177.5 psi
